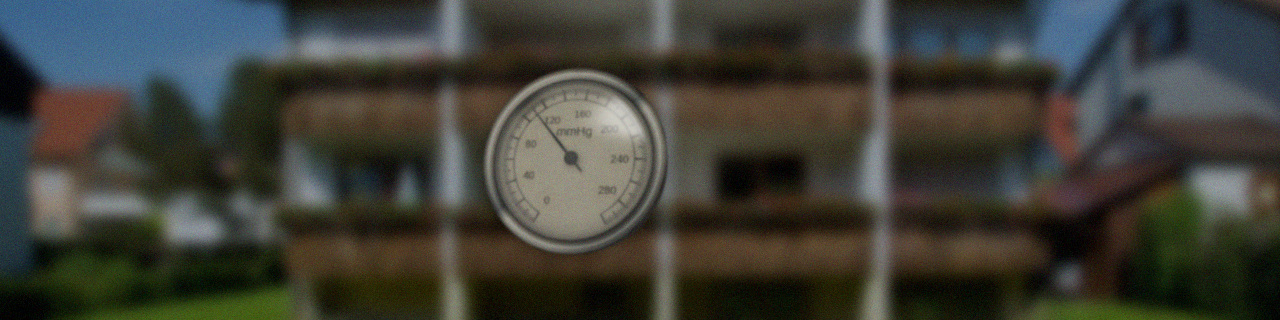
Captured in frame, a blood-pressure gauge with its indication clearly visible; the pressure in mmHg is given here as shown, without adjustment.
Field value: 110 mmHg
